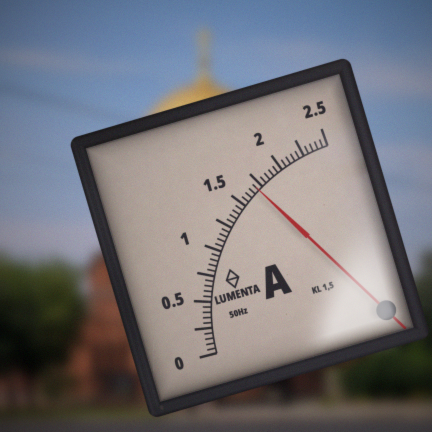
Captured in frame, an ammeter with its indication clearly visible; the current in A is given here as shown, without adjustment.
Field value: 1.7 A
